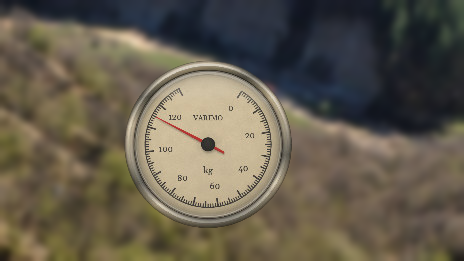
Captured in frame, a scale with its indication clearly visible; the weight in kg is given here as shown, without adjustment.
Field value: 115 kg
